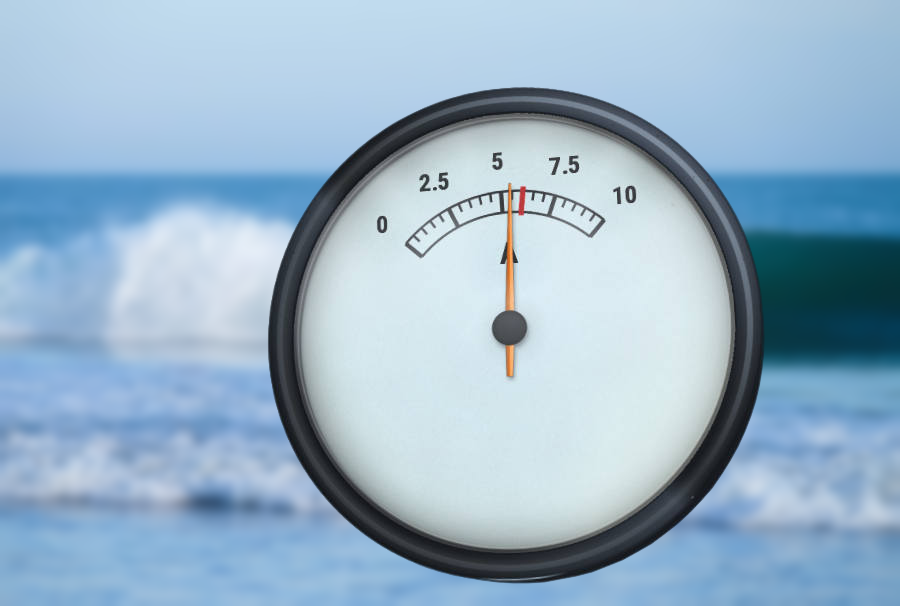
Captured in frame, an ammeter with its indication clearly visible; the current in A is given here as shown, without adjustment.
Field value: 5.5 A
